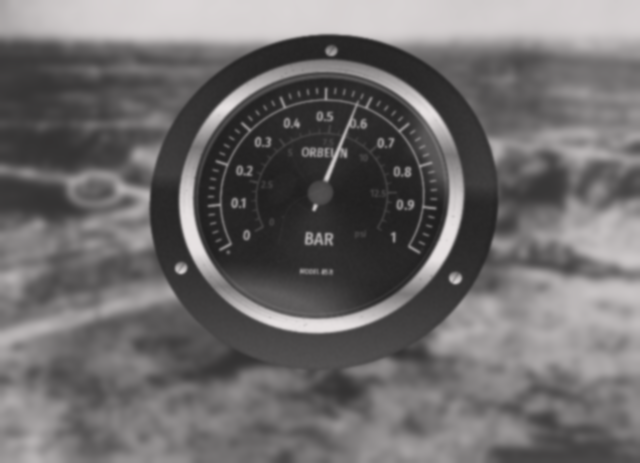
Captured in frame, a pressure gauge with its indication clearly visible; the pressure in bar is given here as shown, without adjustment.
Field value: 0.58 bar
